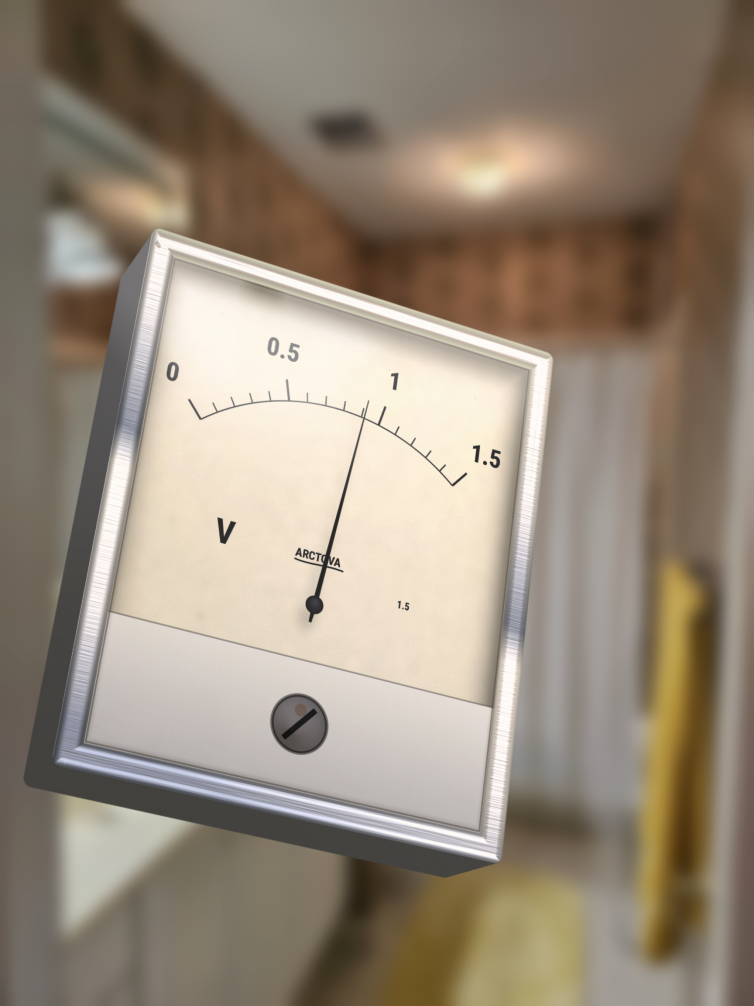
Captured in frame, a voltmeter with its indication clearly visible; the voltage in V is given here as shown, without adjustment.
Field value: 0.9 V
